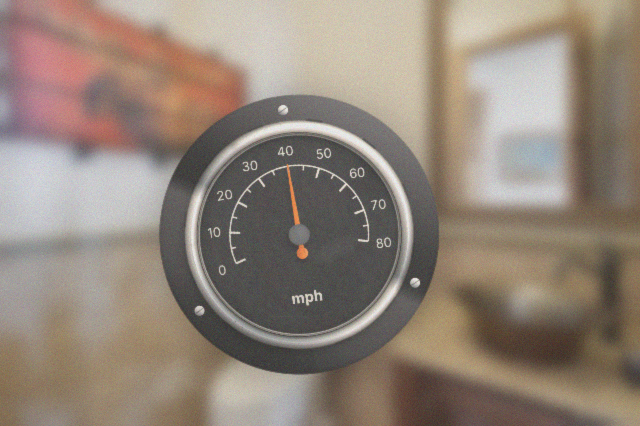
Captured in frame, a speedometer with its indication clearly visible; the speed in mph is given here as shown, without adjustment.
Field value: 40 mph
